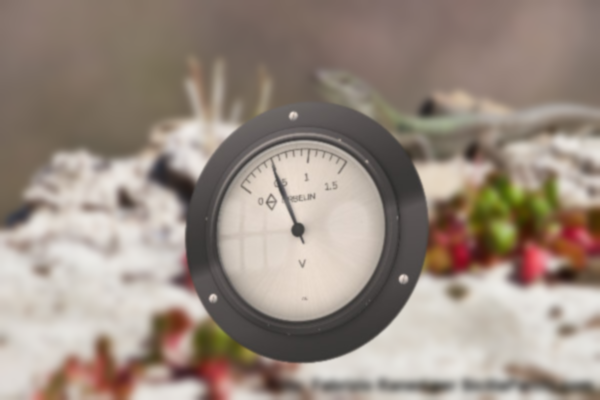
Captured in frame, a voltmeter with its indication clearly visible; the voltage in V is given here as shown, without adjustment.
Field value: 0.5 V
